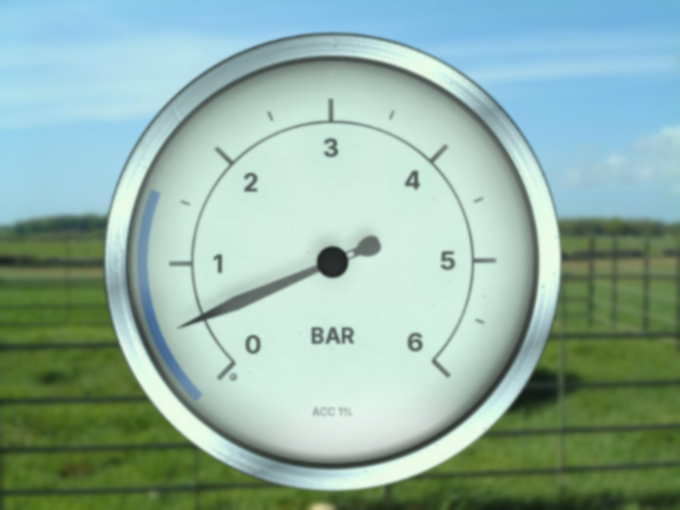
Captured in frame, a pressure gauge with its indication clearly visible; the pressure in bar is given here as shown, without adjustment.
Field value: 0.5 bar
